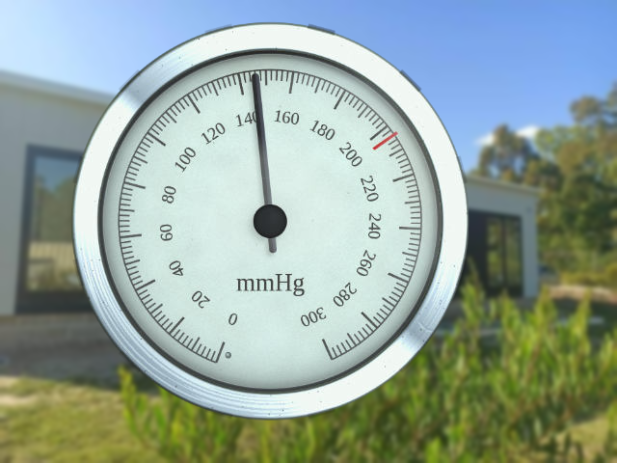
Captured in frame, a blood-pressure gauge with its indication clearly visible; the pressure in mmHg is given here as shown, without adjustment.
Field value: 146 mmHg
